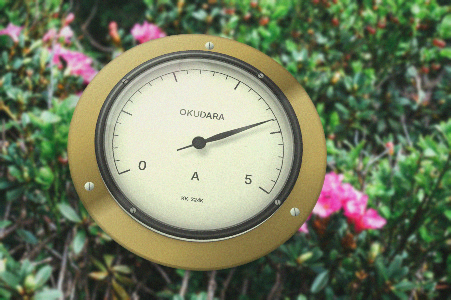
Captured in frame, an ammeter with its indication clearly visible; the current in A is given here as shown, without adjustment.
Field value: 3.8 A
